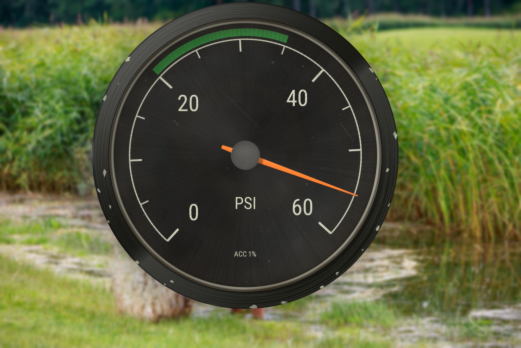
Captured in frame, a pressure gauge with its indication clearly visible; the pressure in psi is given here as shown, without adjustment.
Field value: 55 psi
